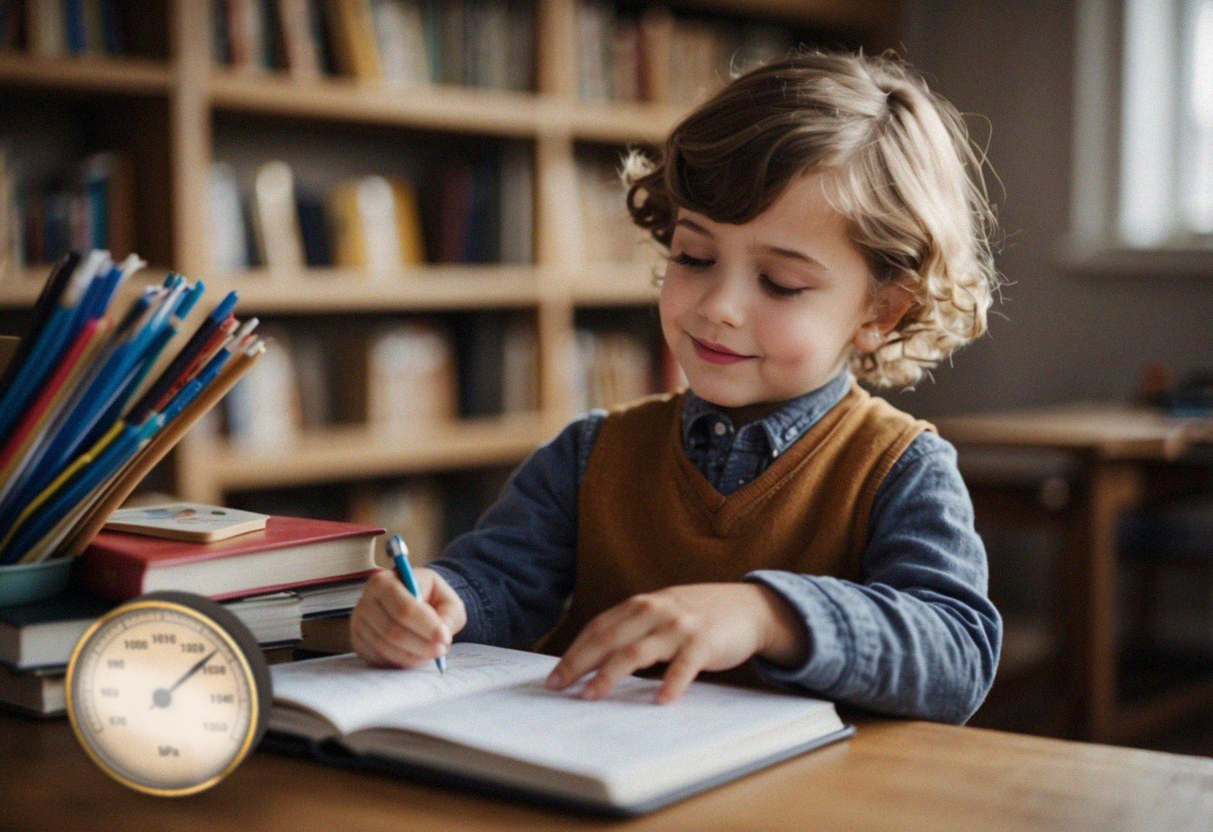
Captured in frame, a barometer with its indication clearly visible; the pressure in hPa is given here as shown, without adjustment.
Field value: 1026 hPa
